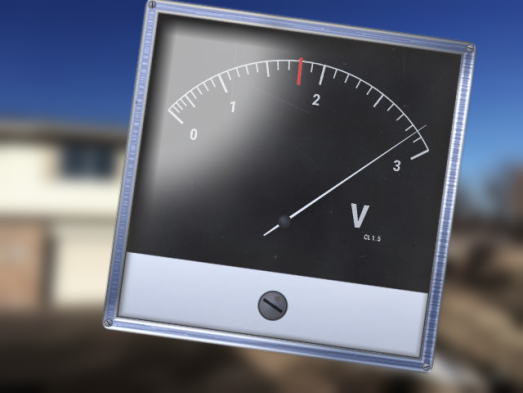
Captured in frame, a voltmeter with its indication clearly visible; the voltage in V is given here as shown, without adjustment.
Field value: 2.85 V
